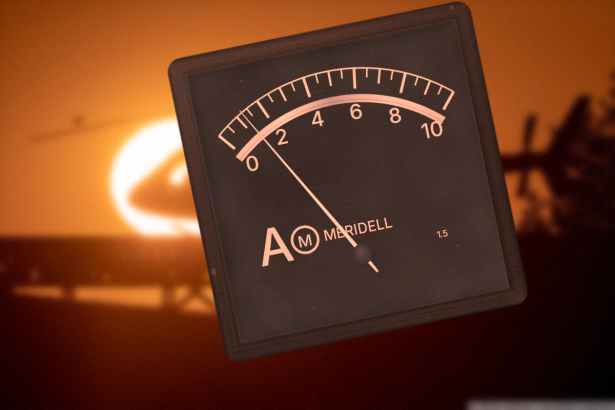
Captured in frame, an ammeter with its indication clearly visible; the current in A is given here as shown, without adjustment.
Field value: 1.25 A
